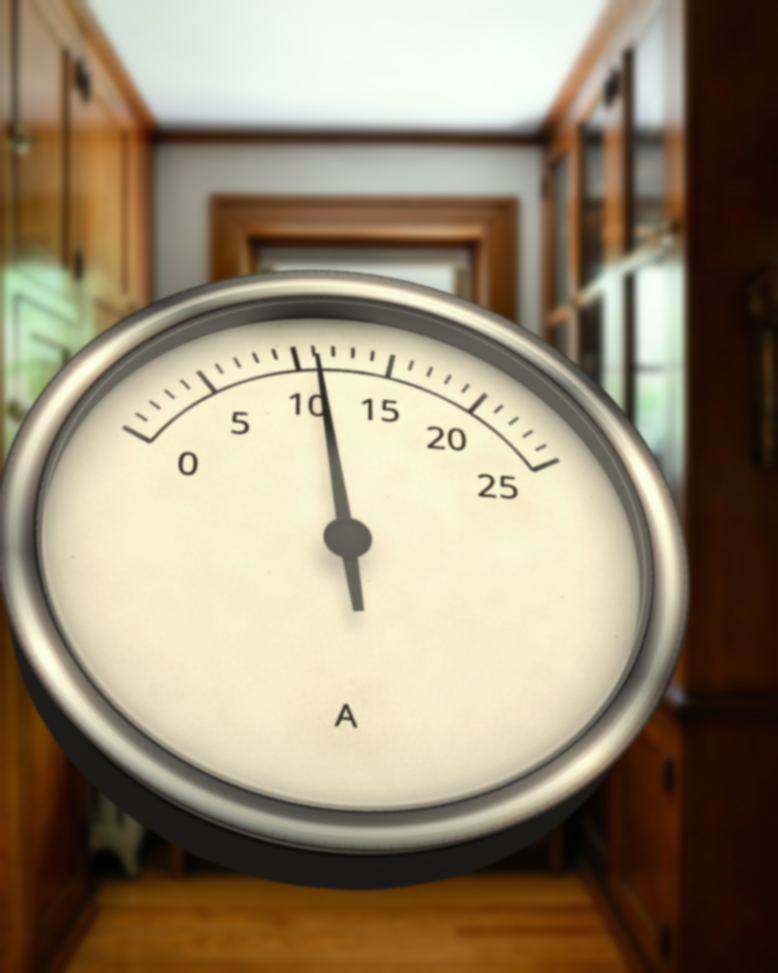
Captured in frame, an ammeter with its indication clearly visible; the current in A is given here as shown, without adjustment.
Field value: 11 A
